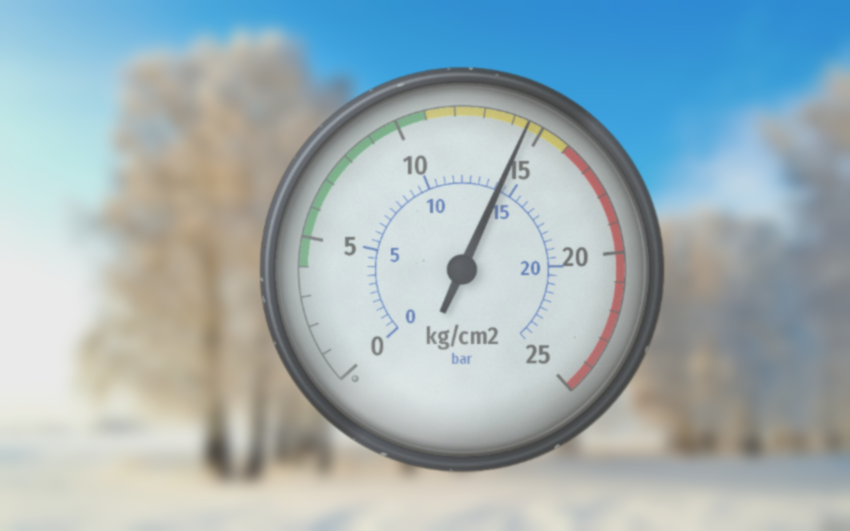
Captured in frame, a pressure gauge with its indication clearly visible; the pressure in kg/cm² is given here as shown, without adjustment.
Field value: 14.5 kg/cm²
